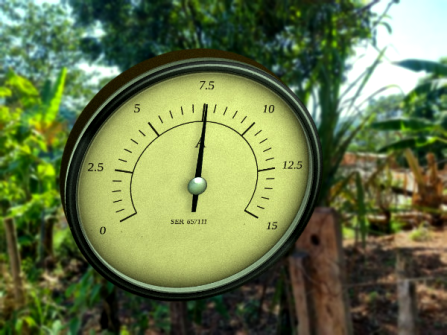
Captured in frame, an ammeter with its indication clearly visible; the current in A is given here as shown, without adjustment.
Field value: 7.5 A
